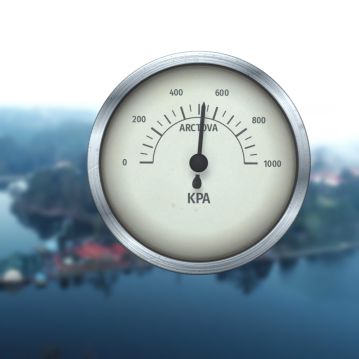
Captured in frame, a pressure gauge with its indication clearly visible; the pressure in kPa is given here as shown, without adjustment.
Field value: 525 kPa
